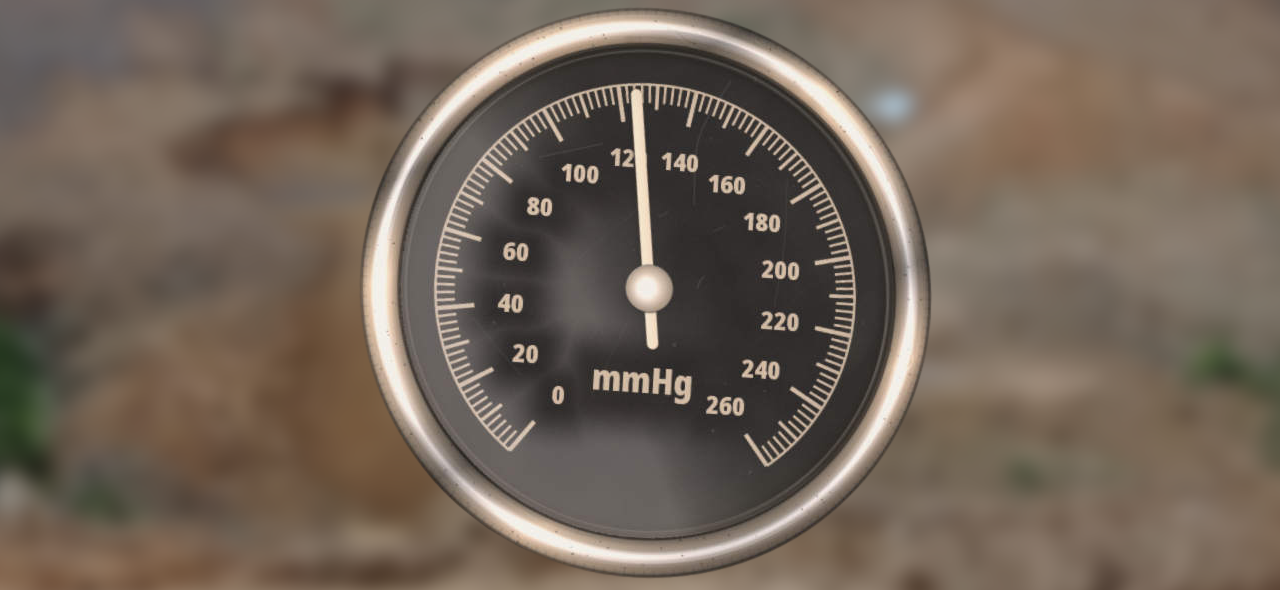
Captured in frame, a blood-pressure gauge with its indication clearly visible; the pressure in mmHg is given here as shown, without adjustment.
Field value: 124 mmHg
